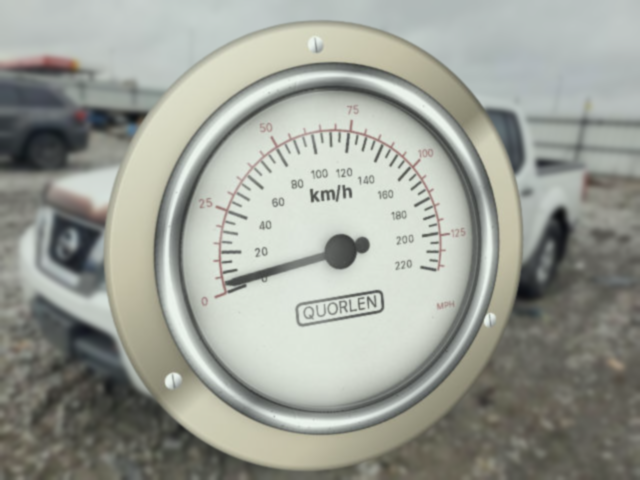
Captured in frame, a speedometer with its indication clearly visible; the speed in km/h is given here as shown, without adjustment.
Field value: 5 km/h
